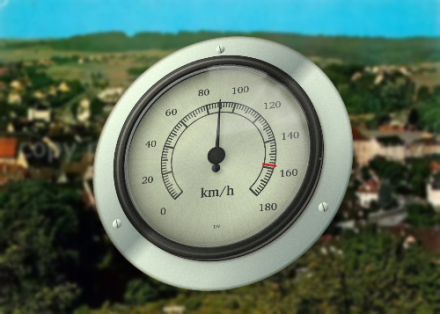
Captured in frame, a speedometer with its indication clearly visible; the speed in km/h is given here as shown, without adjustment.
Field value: 90 km/h
